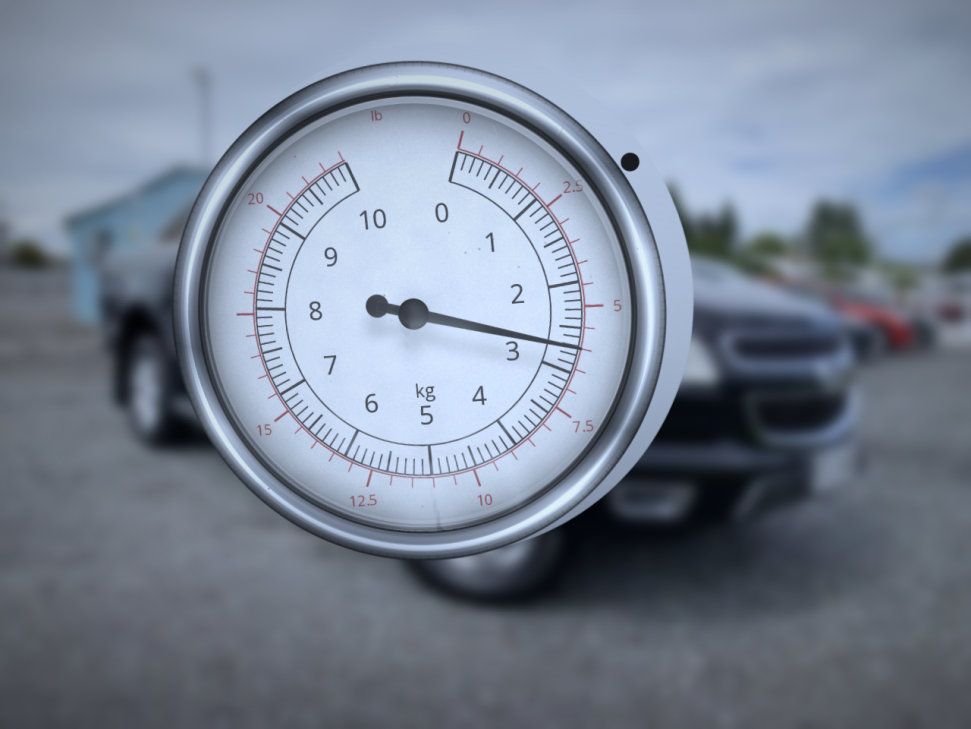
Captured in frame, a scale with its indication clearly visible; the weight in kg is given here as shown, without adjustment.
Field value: 2.7 kg
